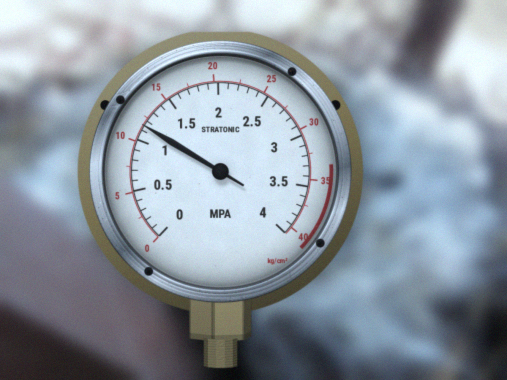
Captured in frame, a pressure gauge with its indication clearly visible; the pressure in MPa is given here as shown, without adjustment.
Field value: 1.15 MPa
